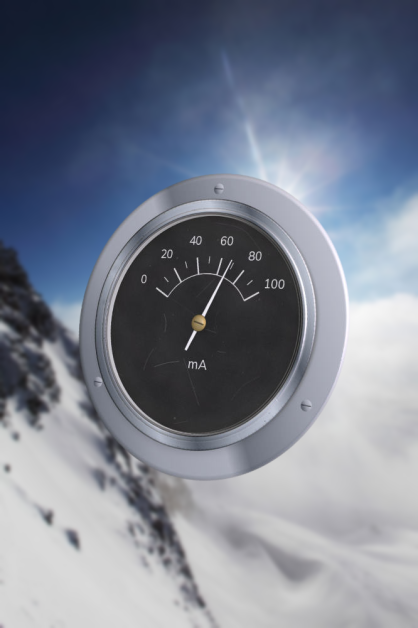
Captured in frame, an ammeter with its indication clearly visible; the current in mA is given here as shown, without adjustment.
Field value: 70 mA
